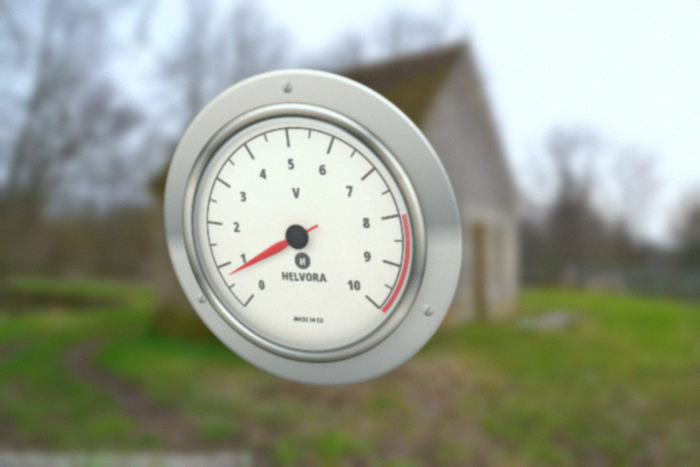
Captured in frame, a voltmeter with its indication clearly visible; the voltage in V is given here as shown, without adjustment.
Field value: 0.75 V
